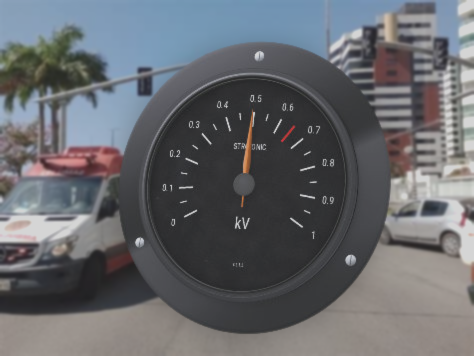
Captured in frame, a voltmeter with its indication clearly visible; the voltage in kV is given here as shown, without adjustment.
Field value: 0.5 kV
